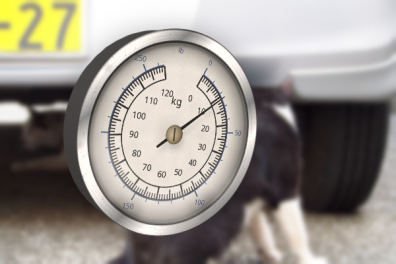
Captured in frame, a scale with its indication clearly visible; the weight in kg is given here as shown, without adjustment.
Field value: 10 kg
